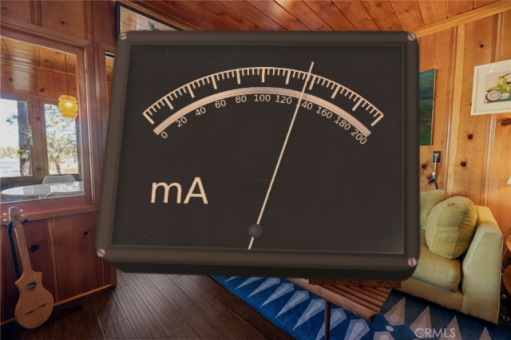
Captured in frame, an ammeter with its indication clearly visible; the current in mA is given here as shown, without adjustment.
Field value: 136 mA
